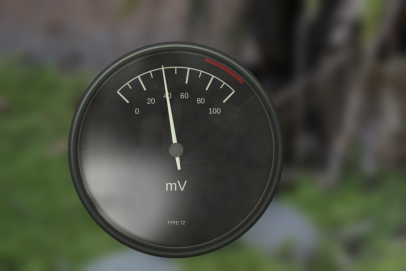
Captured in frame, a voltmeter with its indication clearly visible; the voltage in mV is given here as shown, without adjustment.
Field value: 40 mV
